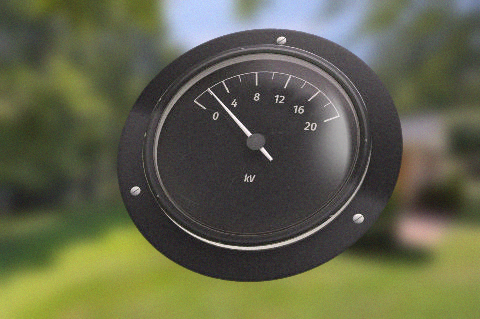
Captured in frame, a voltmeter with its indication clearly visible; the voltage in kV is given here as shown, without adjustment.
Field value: 2 kV
